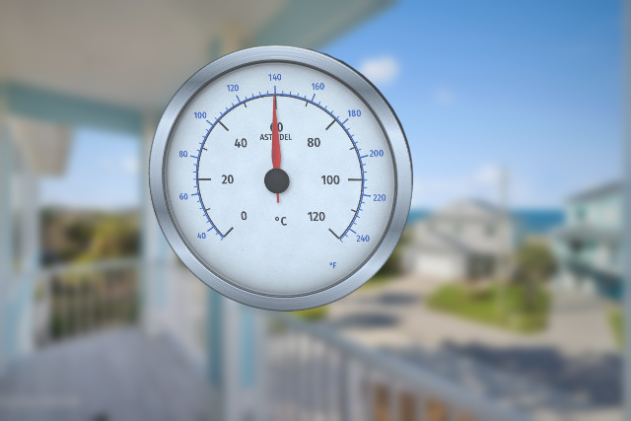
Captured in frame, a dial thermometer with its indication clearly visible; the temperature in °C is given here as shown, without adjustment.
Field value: 60 °C
